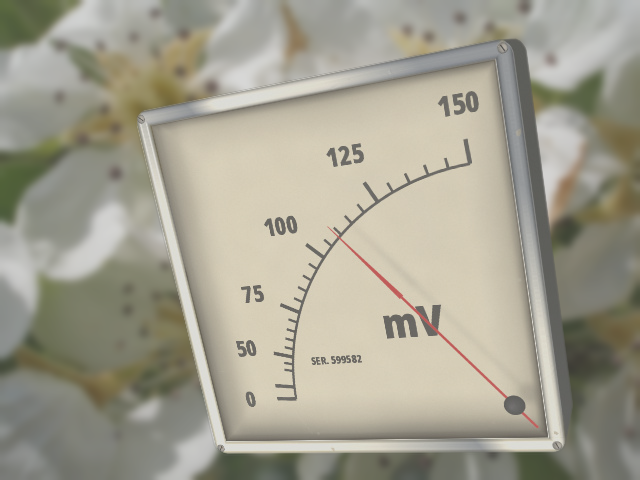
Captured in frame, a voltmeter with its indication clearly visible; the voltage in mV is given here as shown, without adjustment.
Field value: 110 mV
